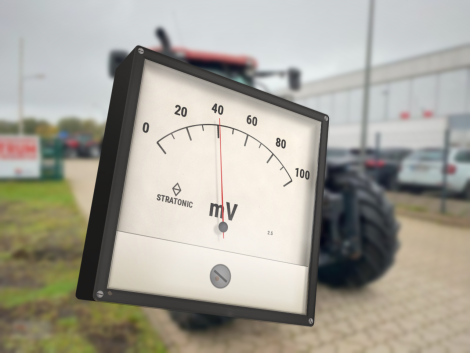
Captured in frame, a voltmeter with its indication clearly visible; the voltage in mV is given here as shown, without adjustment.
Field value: 40 mV
